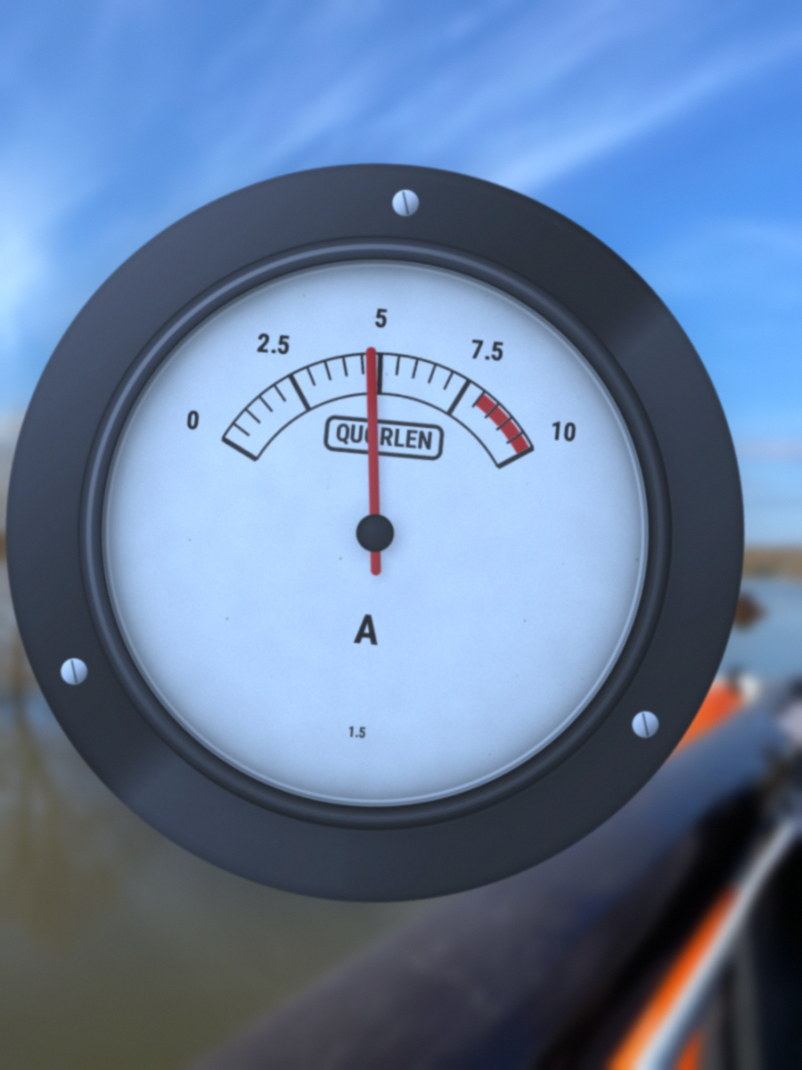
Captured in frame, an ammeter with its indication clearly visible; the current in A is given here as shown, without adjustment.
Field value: 4.75 A
